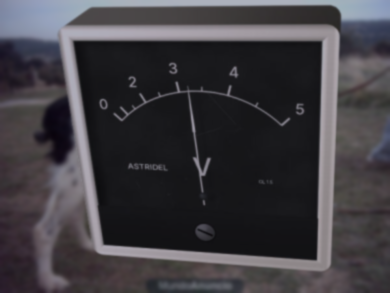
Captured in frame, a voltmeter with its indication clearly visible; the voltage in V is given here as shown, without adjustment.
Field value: 3.25 V
